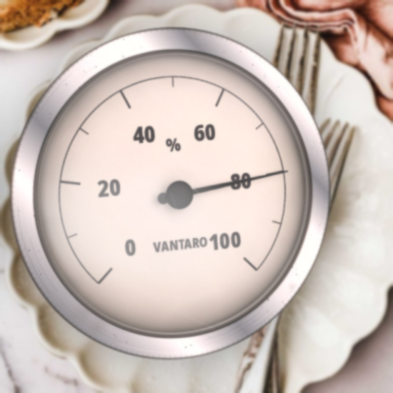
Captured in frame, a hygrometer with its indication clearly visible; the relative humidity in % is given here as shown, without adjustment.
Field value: 80 %
